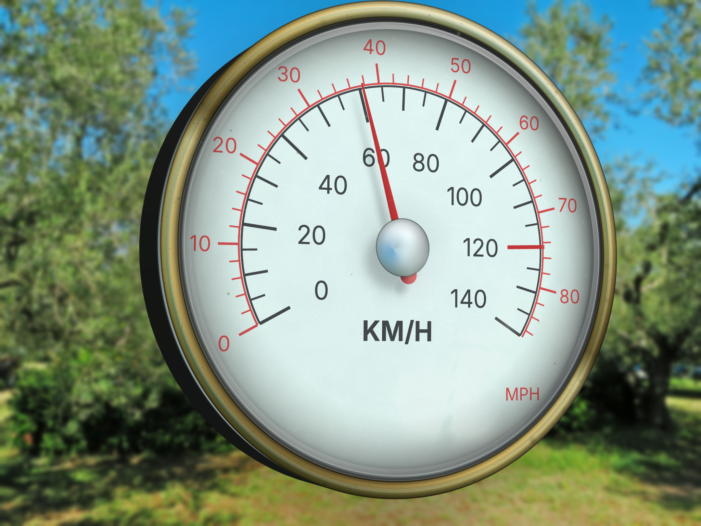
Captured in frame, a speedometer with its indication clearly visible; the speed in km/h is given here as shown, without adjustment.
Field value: 60 km/h
